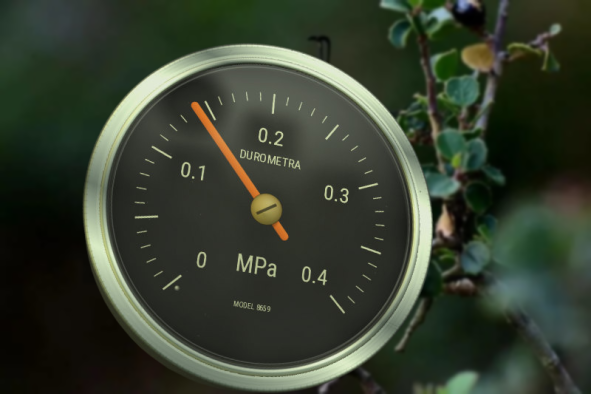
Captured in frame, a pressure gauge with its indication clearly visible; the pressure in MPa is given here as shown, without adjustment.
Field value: 0.14 MPa
